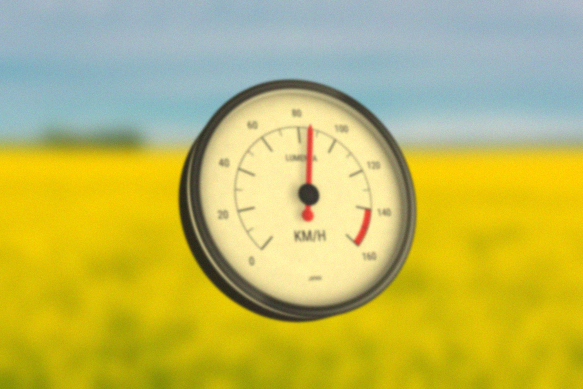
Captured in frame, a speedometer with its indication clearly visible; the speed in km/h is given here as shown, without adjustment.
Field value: 85 km/h
